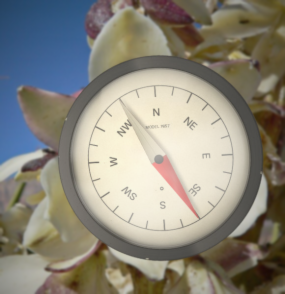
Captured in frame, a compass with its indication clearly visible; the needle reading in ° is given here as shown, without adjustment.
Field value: 150 °
